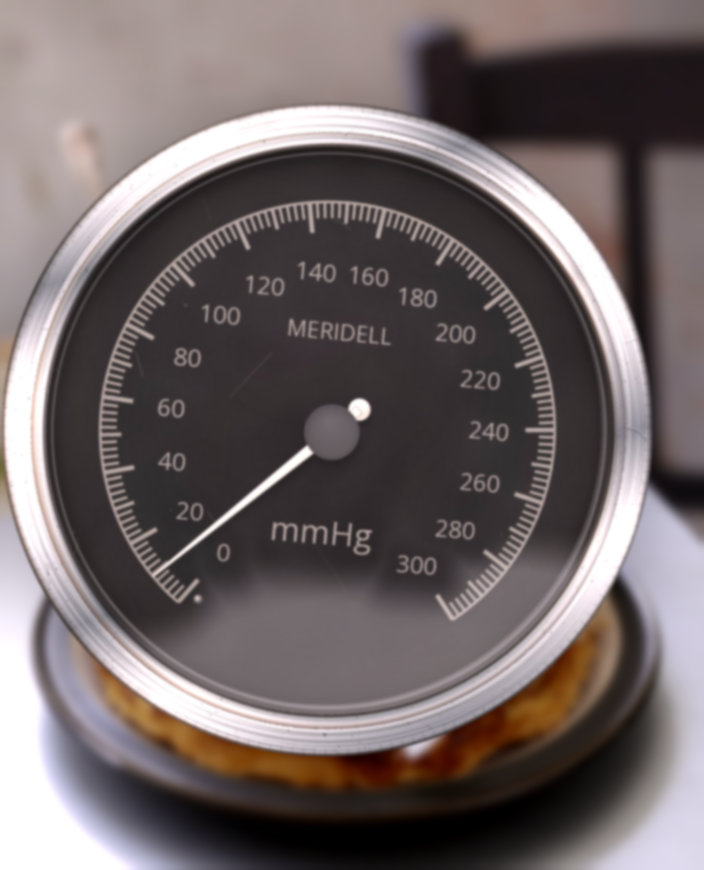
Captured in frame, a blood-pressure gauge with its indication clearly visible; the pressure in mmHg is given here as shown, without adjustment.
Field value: 10 mmHg
